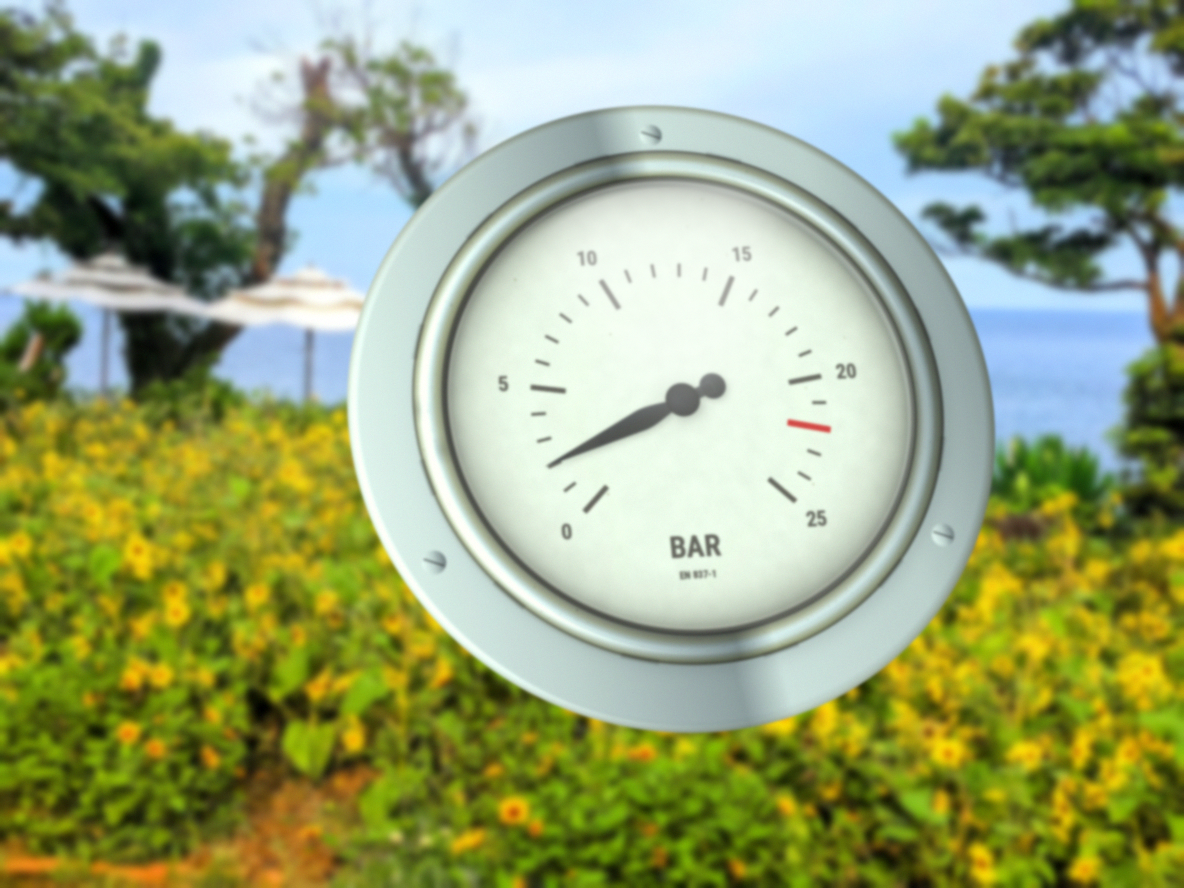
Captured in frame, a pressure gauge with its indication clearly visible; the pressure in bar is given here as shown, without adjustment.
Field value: 2 bar
